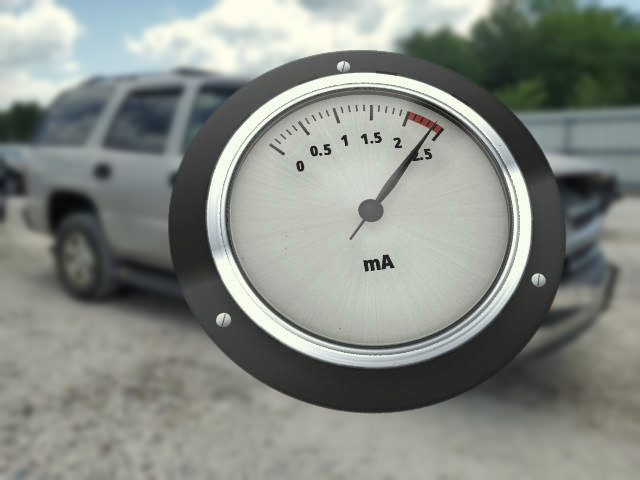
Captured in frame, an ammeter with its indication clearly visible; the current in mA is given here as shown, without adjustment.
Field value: 2.4 mA
